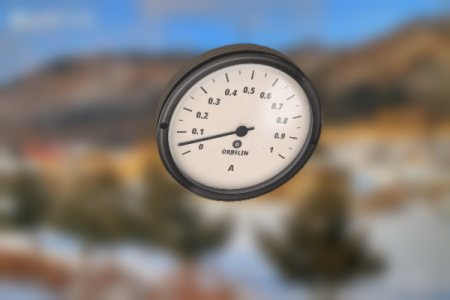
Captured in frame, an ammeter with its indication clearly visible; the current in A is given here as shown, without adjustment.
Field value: 0.05 A
